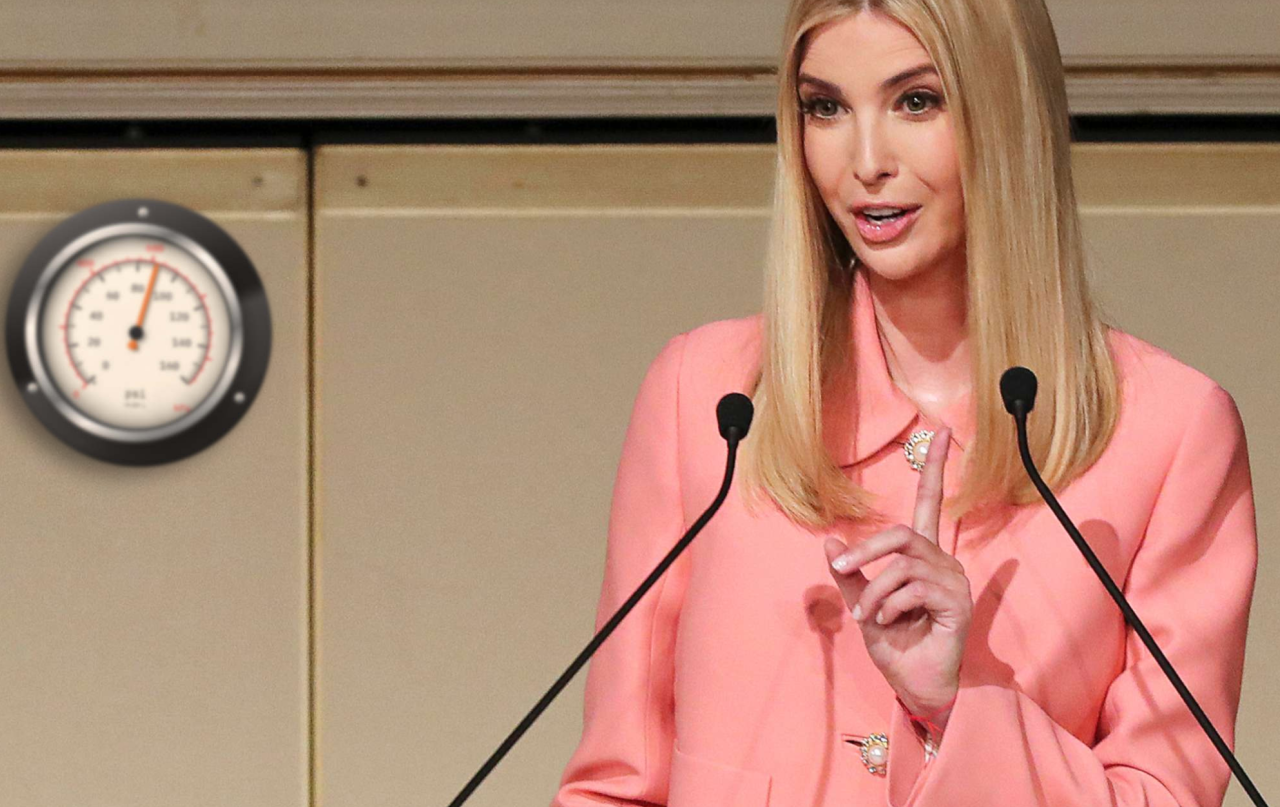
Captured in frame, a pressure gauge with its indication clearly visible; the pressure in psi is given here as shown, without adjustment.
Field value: 90 psi
